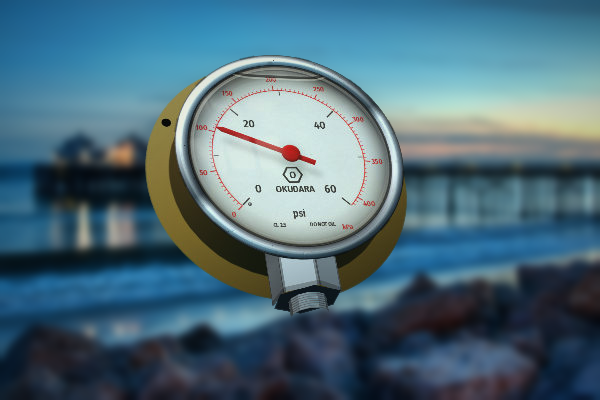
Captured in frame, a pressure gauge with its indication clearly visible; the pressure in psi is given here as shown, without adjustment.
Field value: 15 psi
